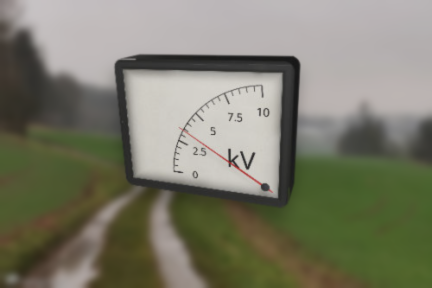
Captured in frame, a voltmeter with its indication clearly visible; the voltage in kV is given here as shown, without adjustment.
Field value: 3.5 kV
